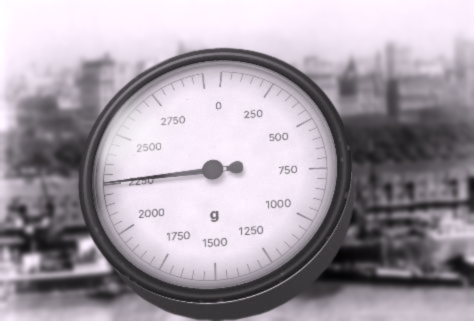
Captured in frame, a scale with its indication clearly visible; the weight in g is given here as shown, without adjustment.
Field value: 2250 g
